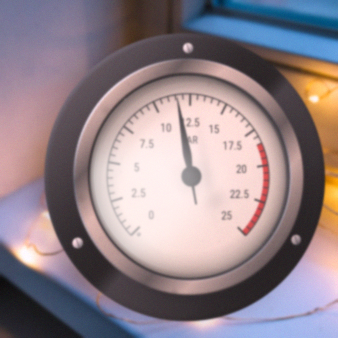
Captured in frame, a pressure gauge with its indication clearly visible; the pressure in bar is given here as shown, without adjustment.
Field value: 11.5 bar
